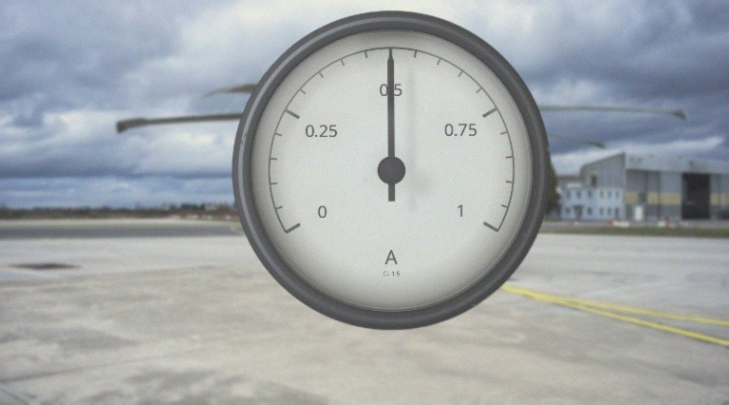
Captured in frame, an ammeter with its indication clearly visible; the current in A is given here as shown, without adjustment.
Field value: 0.5 A
